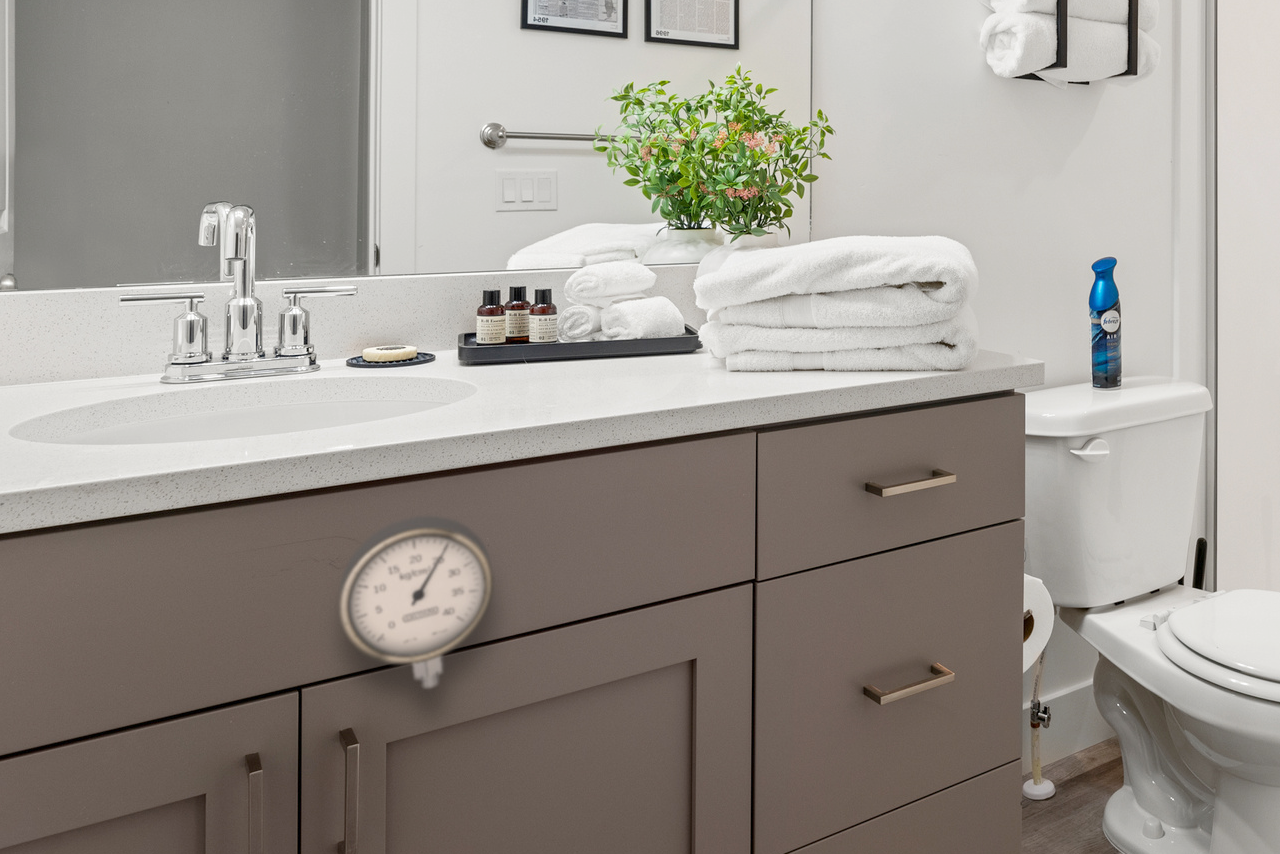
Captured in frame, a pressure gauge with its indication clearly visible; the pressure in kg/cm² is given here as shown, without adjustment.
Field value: 25 kg/cm²
